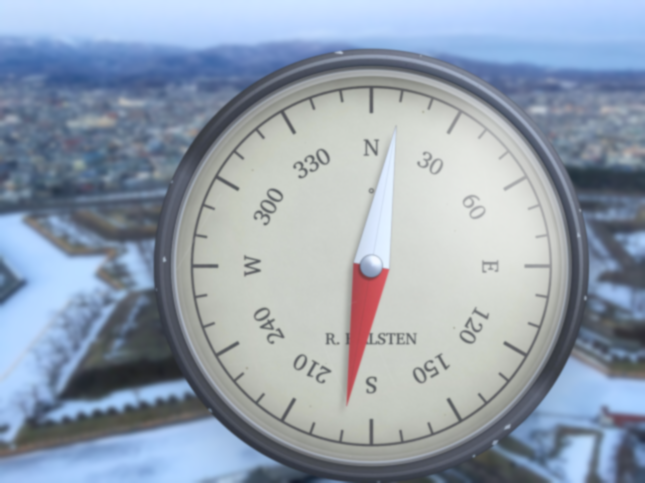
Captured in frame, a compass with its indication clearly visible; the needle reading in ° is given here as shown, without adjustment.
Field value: 190 °
